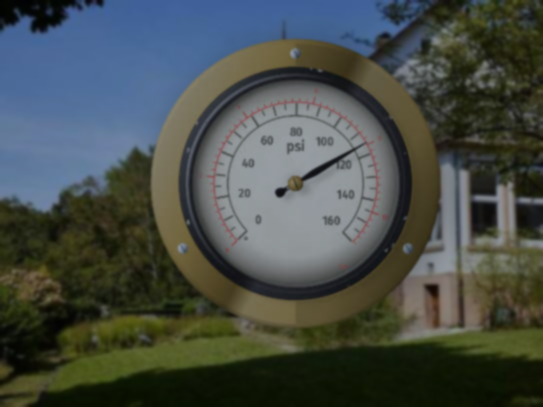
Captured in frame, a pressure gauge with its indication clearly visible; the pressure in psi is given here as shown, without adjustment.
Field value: 115 psi
